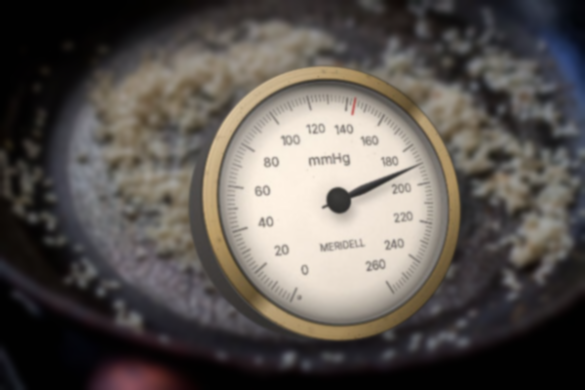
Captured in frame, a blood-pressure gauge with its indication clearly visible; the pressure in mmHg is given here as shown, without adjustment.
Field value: 190 mmHg
